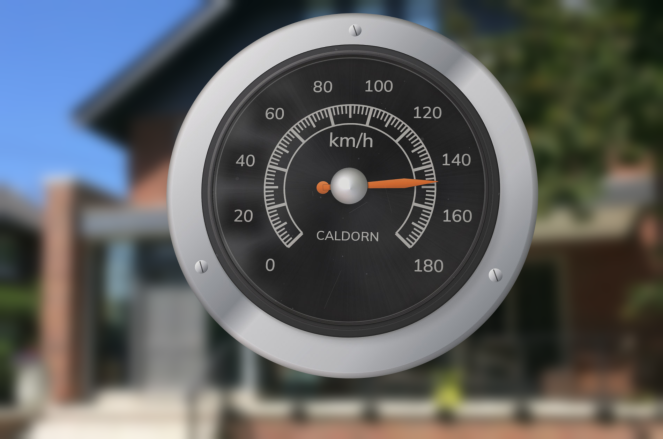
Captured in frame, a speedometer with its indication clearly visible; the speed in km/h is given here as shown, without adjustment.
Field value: 148 km/h
